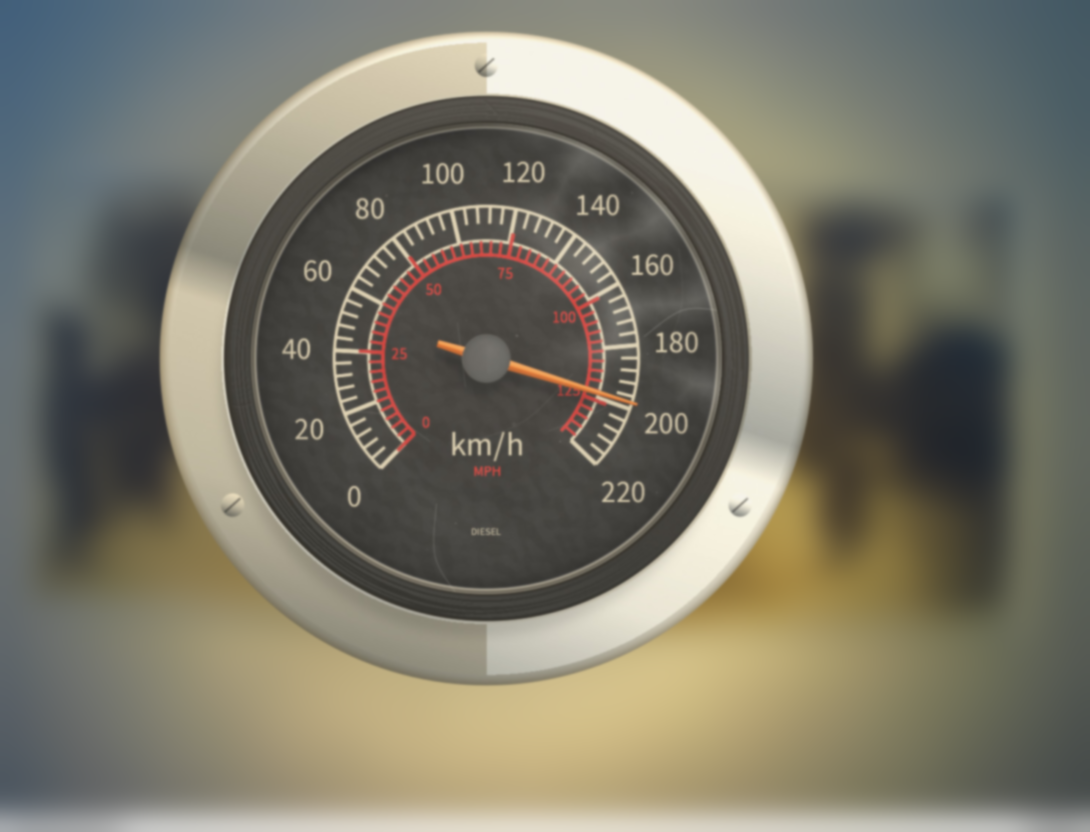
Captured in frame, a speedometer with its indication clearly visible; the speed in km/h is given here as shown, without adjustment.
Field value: 198 km/h
